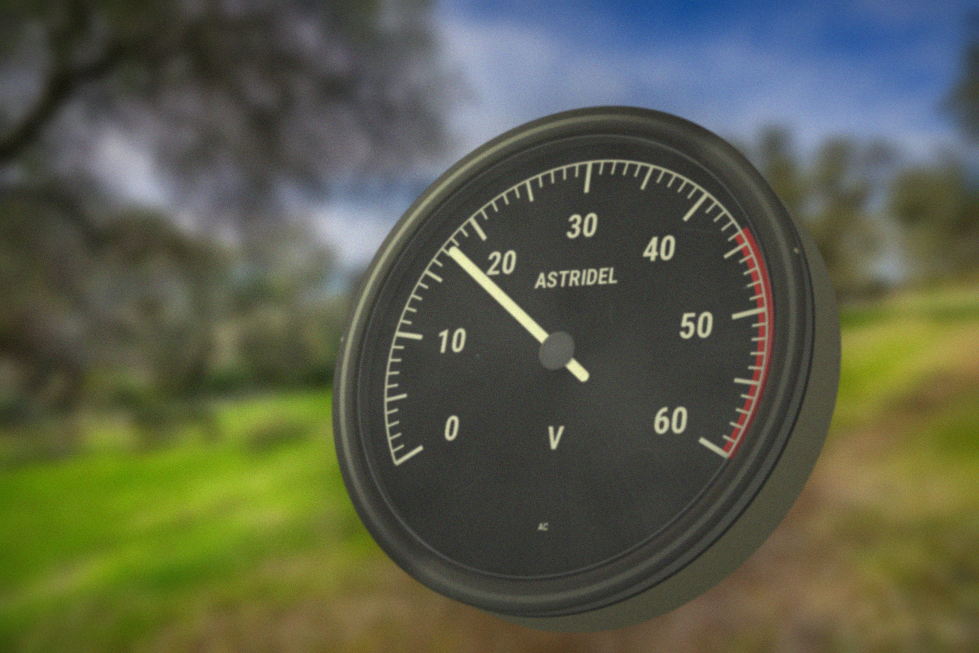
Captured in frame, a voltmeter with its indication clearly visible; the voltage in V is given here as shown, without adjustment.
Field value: 17.5 V
